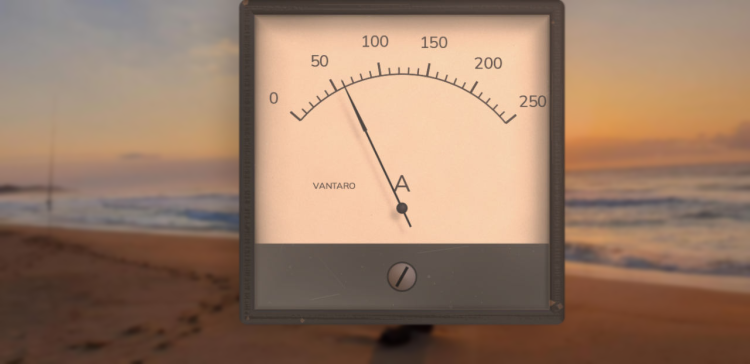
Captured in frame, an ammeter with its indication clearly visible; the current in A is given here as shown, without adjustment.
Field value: 60 A
